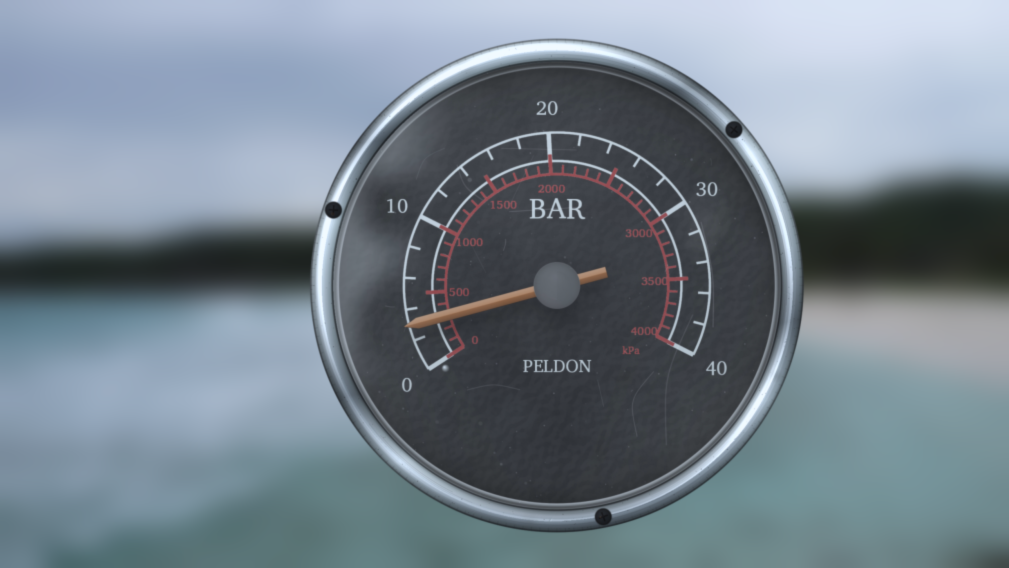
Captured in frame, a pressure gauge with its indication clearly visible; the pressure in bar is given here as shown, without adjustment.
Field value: 3 bar
